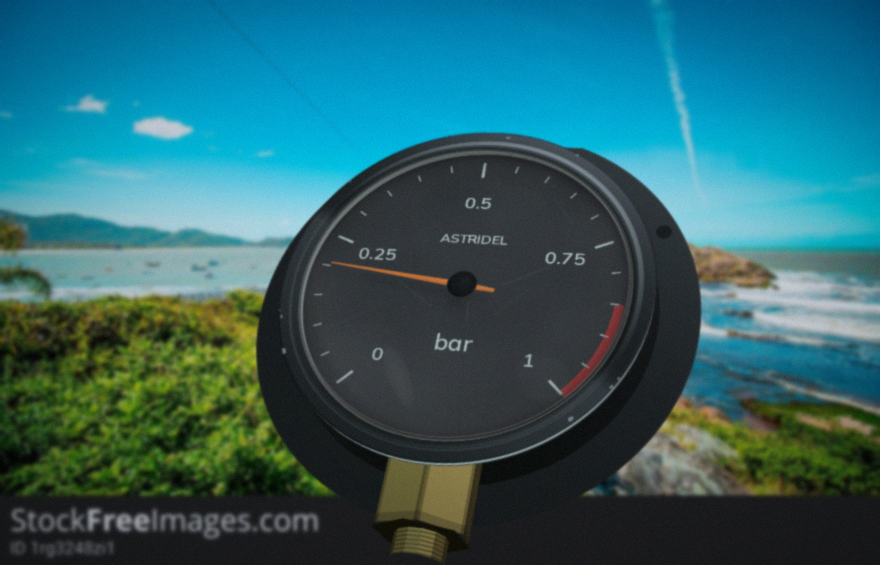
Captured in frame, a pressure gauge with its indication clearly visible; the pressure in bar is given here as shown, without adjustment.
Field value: 0.2 bar
